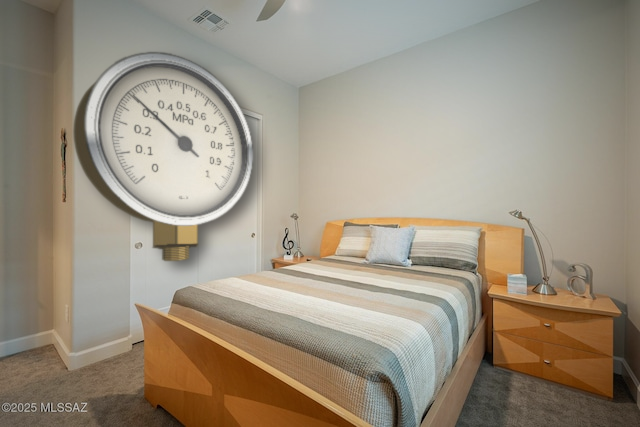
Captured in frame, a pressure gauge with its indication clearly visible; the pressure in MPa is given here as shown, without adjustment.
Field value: 0.3 MPa
